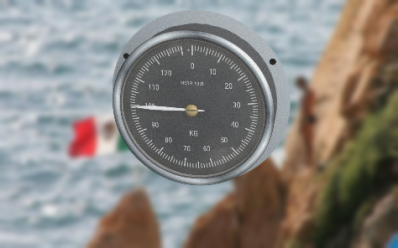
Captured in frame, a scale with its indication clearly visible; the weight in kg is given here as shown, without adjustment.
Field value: 100 kg
